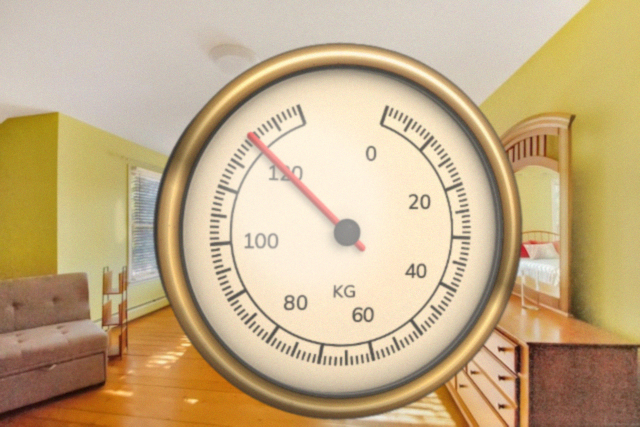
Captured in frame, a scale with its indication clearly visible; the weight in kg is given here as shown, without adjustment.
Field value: 120 kg
